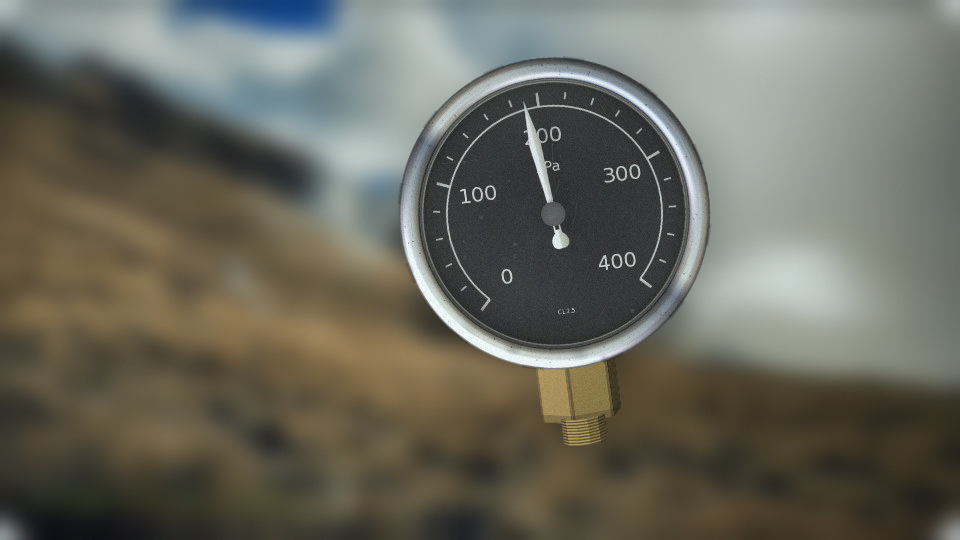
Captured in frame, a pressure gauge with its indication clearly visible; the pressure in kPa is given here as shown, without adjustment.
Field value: 190 kPa
